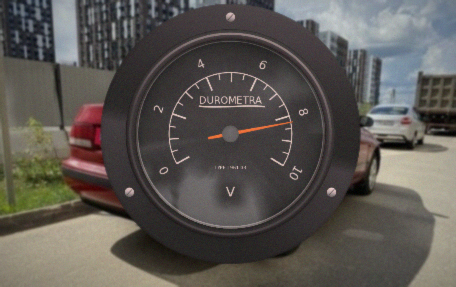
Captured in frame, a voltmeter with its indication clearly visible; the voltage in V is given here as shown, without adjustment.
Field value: 8.25 V
